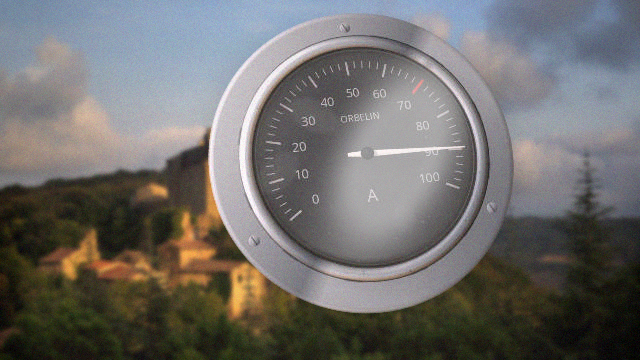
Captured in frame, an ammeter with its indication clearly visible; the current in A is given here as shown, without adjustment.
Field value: 90 A
